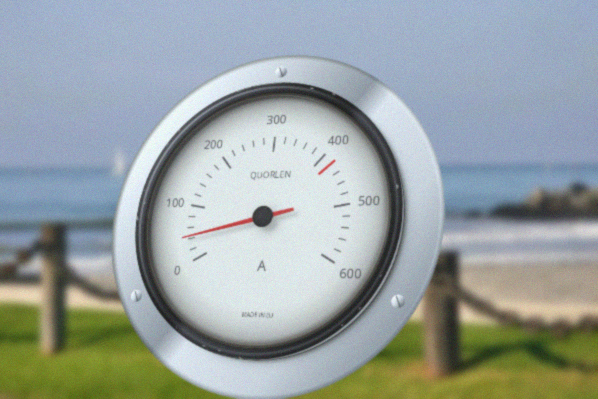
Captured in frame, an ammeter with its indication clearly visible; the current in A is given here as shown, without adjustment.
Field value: 40 A
